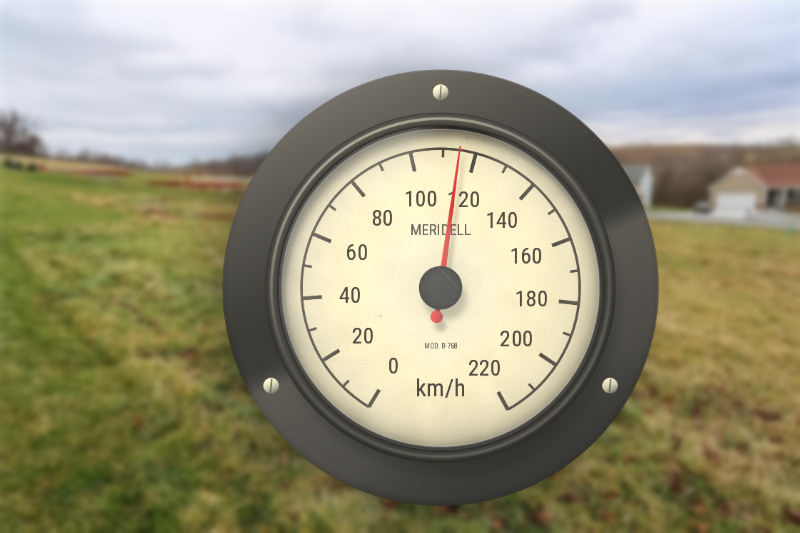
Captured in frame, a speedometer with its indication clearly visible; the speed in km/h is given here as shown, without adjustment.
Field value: 115 km/h
